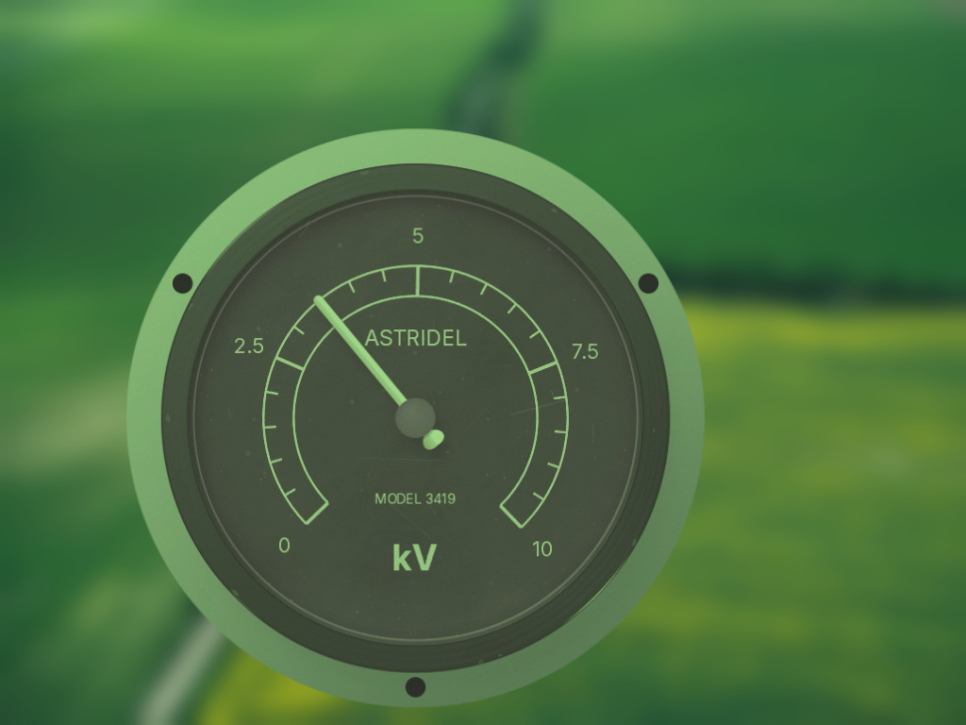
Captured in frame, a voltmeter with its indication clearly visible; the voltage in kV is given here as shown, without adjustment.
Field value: 3.5 kV
